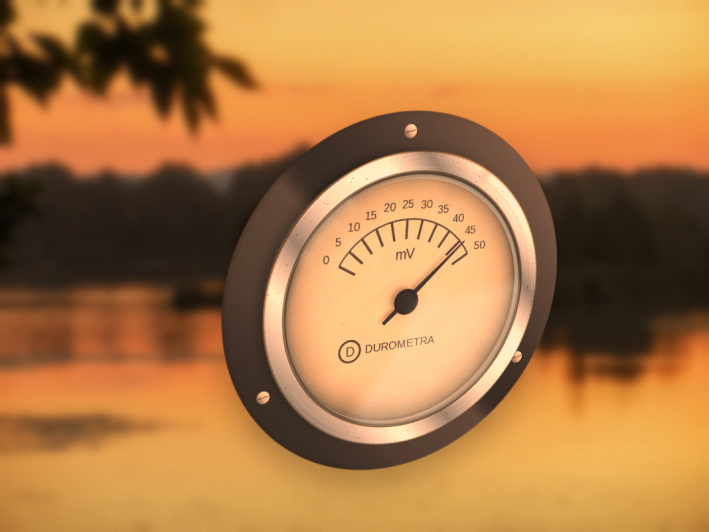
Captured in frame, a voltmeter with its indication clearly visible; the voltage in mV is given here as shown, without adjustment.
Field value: 45 mV
